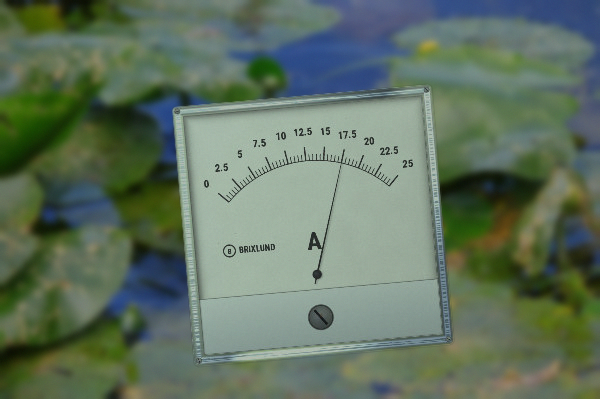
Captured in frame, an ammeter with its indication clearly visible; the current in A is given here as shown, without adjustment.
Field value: 17.5 A
